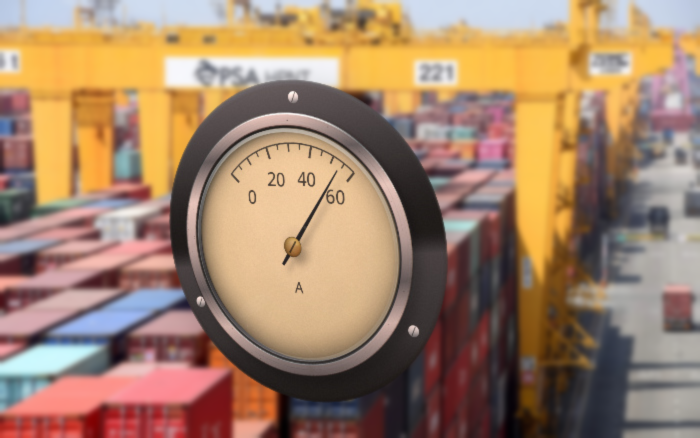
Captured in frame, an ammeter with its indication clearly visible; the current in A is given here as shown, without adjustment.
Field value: 55 A
